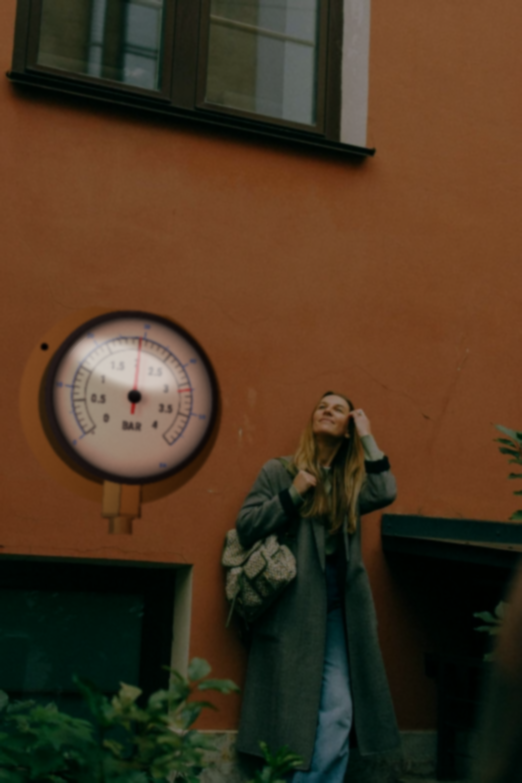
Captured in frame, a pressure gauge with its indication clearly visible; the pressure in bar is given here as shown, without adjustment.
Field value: 2 bar
